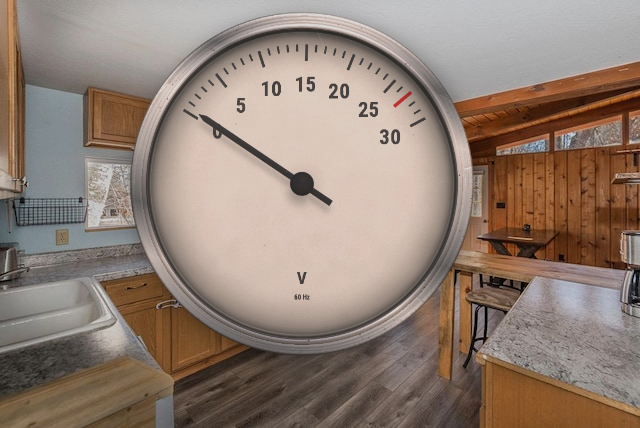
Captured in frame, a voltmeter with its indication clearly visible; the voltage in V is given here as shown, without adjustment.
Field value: 0.5 V
